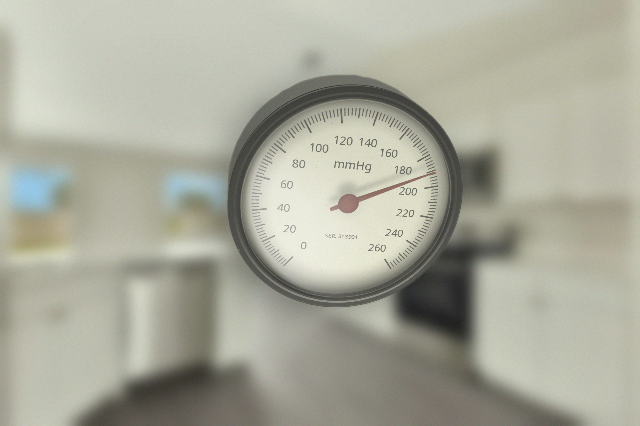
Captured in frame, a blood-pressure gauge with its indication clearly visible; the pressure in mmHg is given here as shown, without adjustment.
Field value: 190 mmHg
